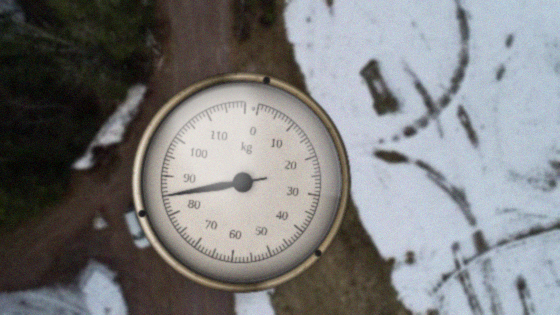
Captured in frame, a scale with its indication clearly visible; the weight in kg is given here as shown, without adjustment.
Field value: 85 kg
